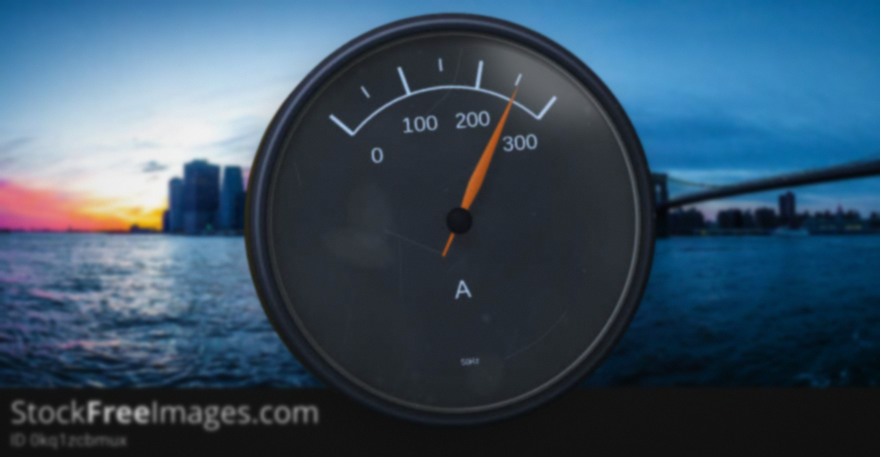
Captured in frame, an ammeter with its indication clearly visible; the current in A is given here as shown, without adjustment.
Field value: 250 A
